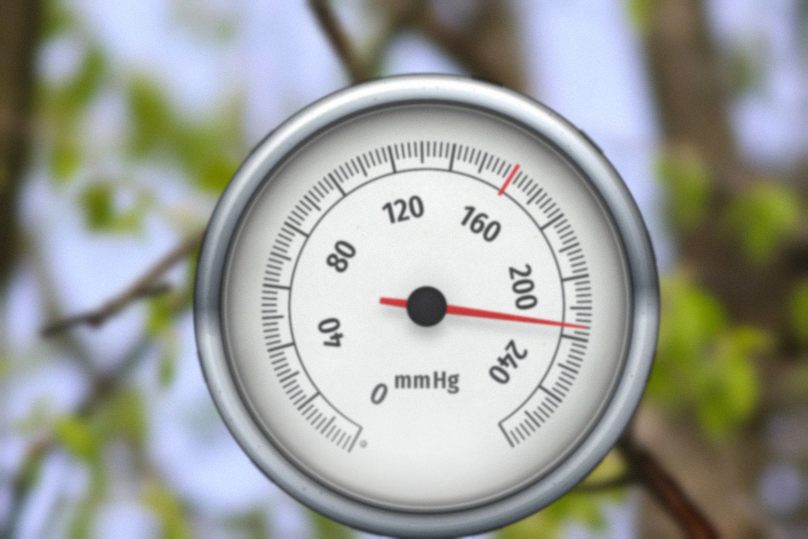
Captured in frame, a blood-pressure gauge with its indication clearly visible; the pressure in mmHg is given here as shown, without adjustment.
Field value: 216 mmHg
